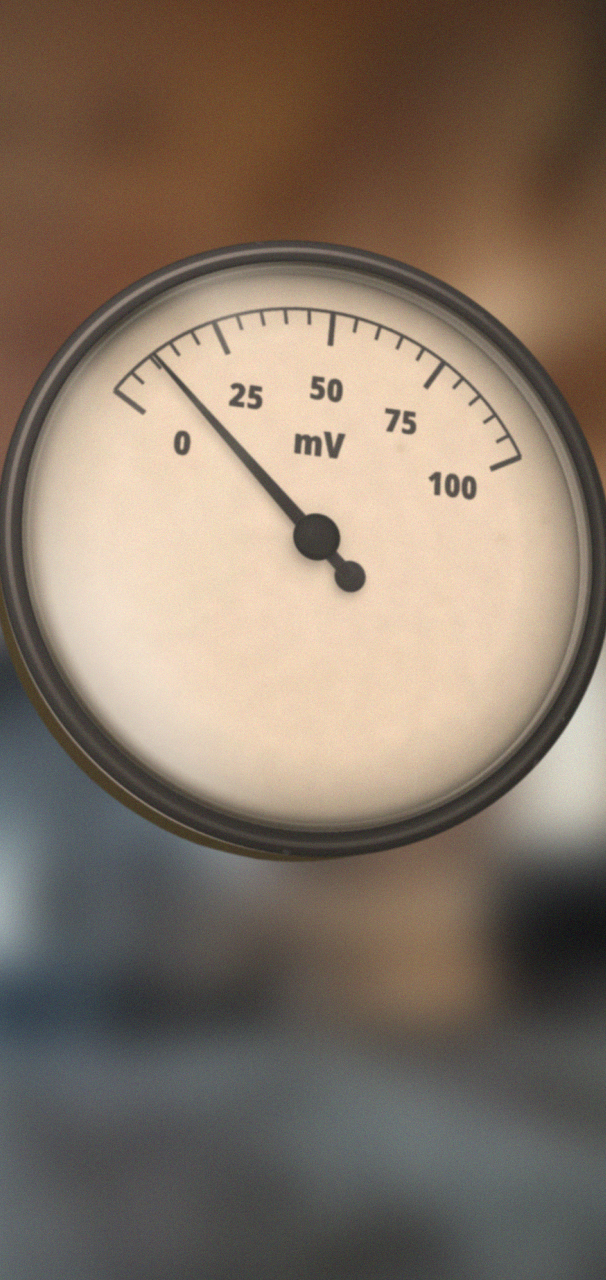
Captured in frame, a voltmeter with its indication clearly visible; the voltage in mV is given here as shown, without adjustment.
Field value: 10 mV
